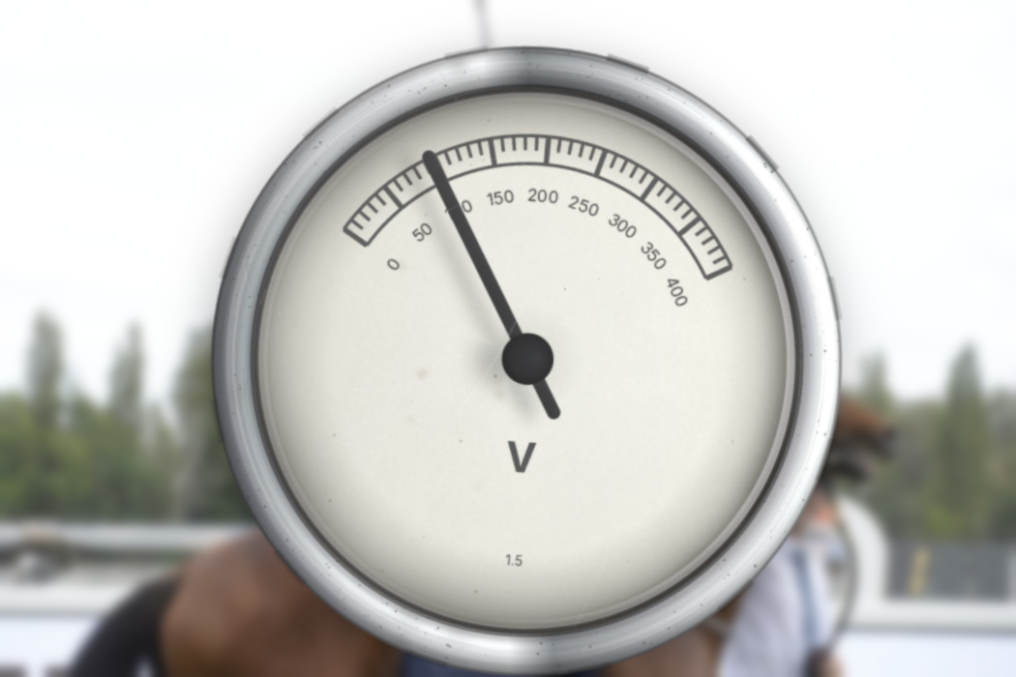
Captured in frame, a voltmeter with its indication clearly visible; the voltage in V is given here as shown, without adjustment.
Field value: 95 V
